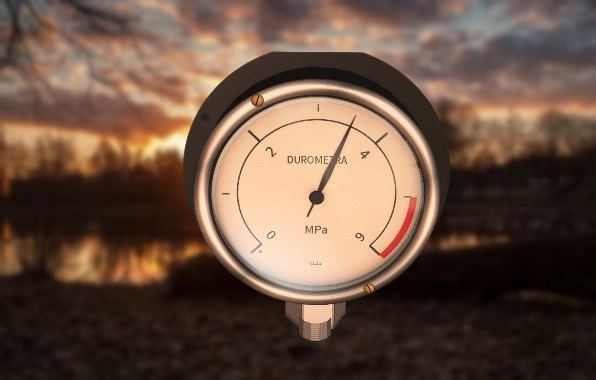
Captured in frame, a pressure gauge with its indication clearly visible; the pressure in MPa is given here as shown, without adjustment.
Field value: 3.5 MPa
